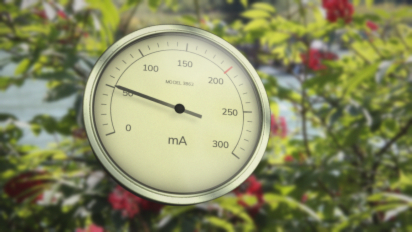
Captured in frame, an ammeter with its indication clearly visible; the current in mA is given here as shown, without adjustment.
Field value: 50 mA
